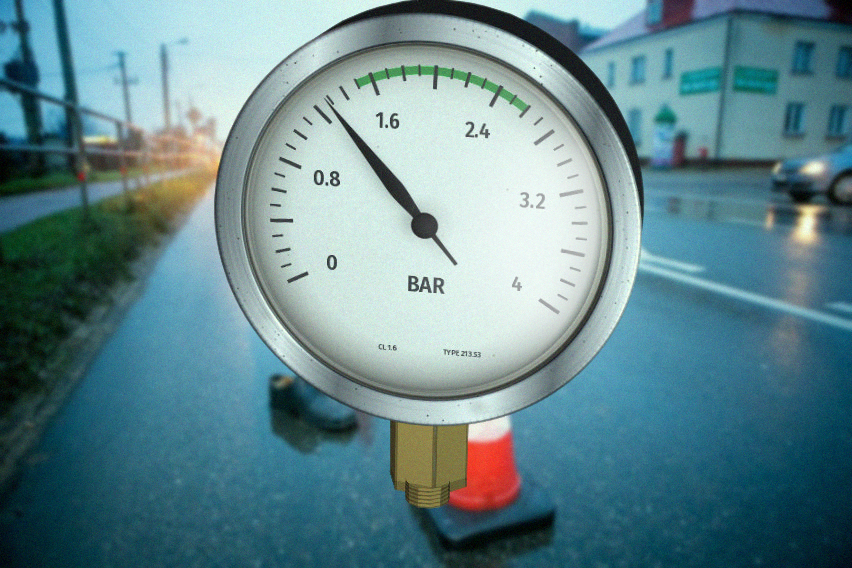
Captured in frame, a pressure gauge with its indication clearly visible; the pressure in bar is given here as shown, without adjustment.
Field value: 1.3 bar
